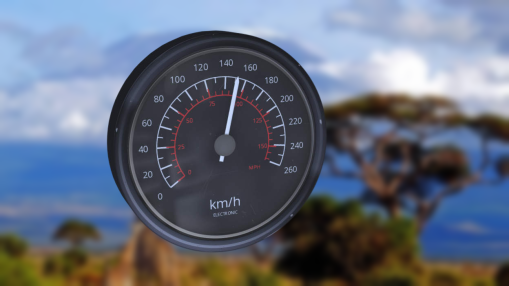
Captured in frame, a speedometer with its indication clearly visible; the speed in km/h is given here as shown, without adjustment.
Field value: 150 km/h
